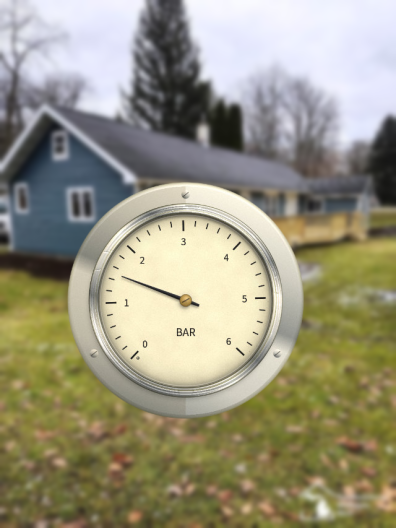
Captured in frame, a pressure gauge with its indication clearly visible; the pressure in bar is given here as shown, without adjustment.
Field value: 1.5 bar
